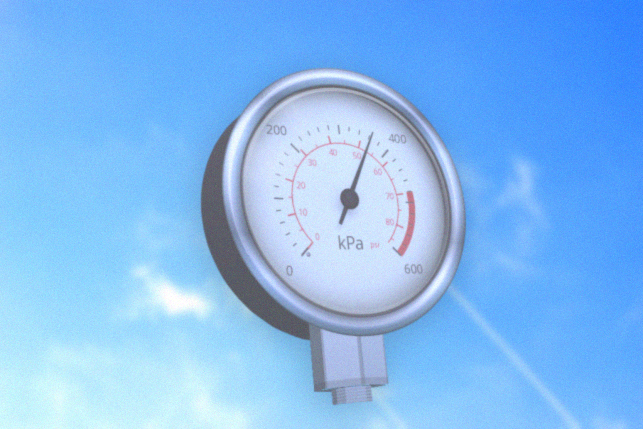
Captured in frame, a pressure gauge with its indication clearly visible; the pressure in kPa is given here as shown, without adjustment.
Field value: 360 kPa
